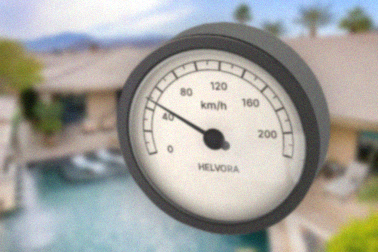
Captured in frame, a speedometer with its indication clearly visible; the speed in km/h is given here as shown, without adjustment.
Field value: 50 km/h
